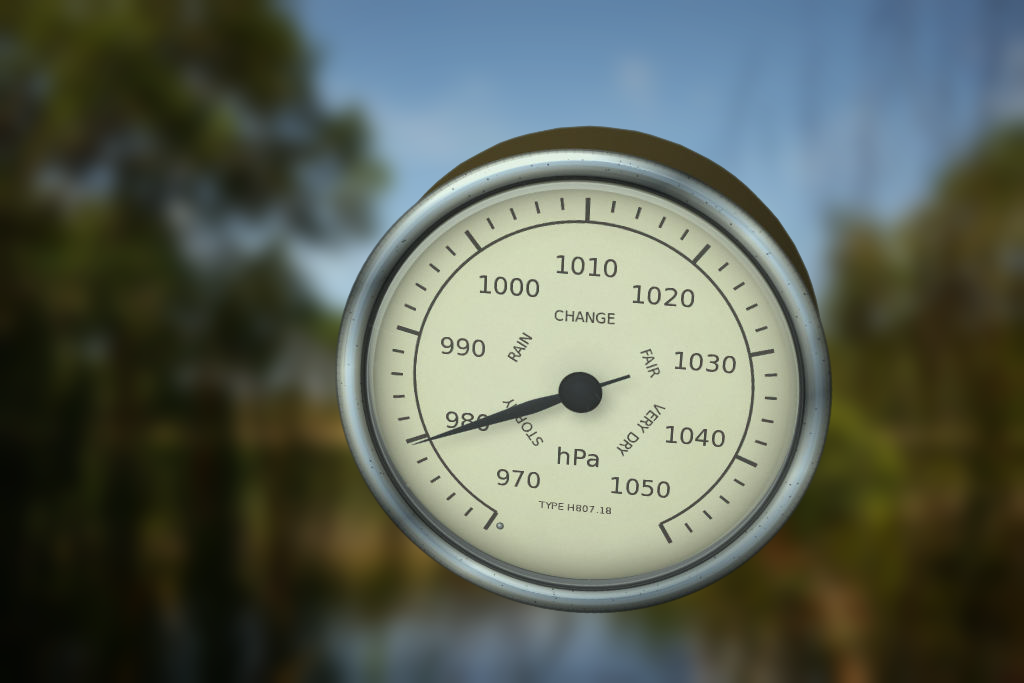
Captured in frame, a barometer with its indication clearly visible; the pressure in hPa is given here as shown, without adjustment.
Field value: 980 hPa
